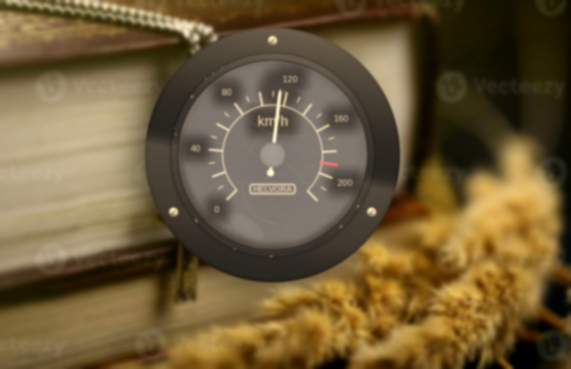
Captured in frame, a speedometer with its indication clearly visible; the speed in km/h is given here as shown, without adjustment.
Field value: 115 km/h
